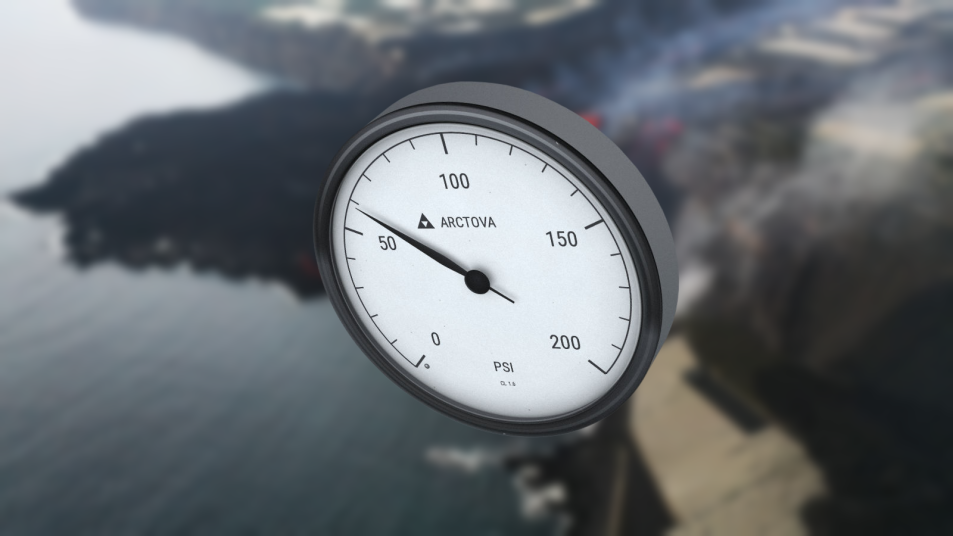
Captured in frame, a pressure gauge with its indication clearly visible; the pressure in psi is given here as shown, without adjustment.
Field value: 60 psi
